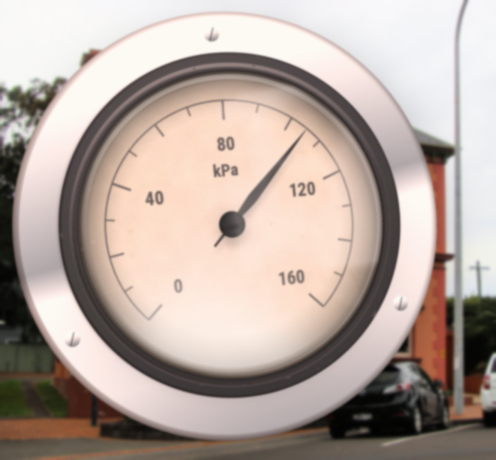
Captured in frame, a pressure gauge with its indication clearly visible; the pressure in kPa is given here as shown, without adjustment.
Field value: 105 kPa
